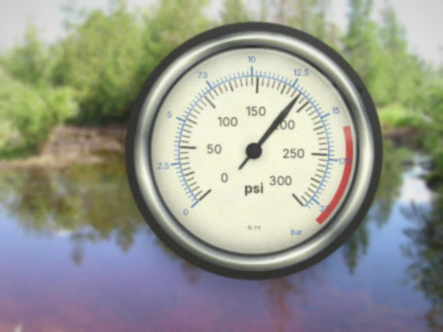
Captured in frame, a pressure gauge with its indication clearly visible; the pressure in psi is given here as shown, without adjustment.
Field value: 190 psi
